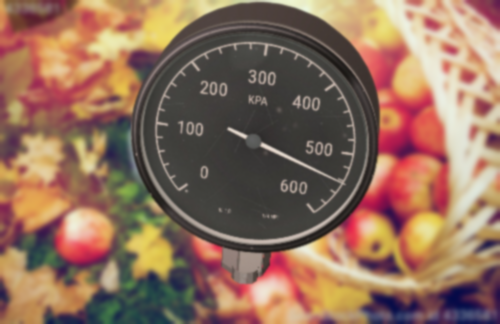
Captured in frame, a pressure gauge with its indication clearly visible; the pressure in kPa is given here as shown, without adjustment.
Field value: 540 kPa
